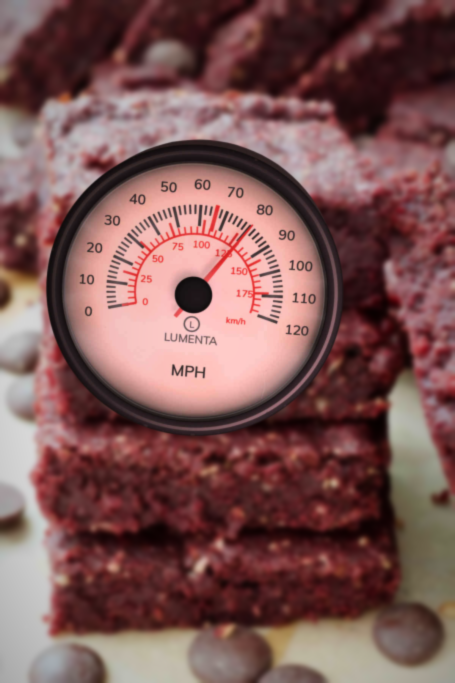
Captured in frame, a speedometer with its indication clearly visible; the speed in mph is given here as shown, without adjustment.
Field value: 80 mph
